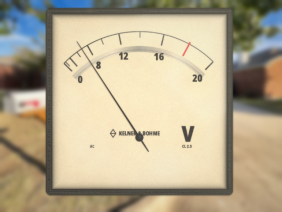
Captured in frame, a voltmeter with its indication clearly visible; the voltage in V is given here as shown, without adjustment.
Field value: 7 V
